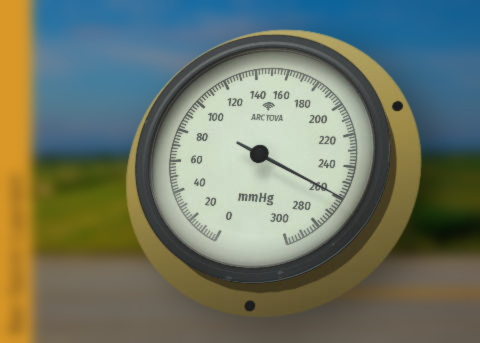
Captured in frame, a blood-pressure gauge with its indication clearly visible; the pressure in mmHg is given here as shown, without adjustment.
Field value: 260 mmHg
